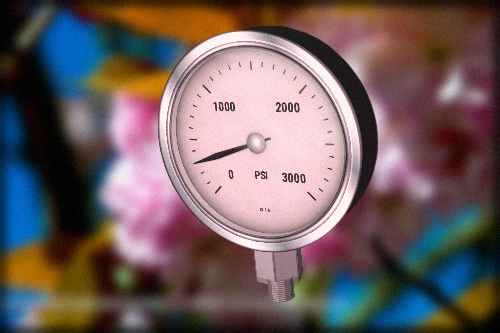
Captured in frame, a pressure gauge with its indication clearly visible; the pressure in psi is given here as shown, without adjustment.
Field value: 300 psi
